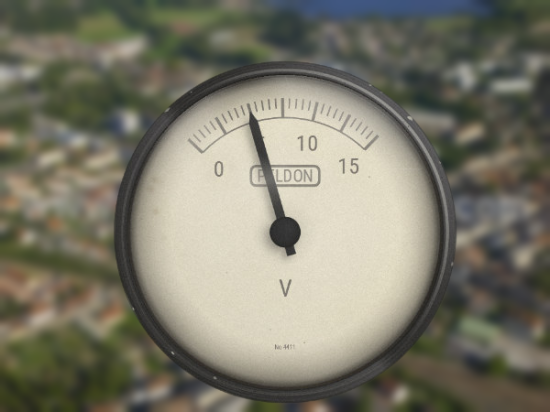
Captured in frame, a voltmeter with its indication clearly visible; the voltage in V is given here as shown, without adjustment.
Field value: 5 V
